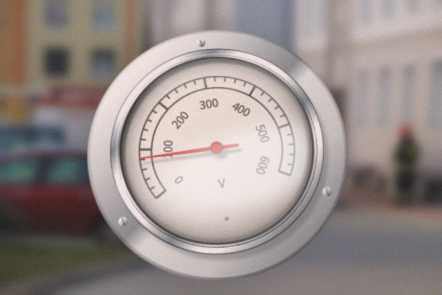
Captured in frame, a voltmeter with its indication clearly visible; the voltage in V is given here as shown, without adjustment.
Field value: 80 V
